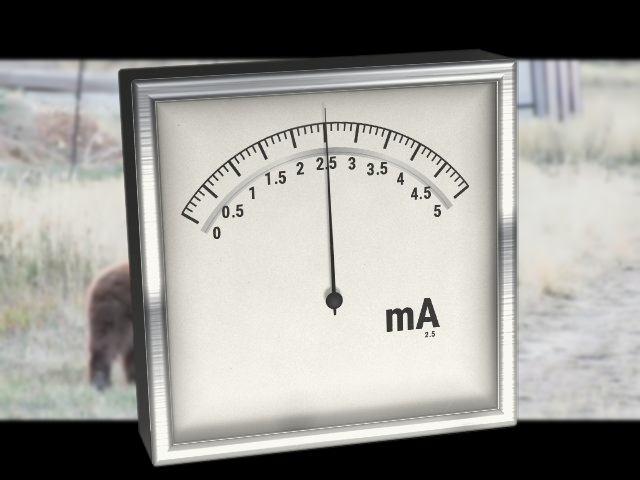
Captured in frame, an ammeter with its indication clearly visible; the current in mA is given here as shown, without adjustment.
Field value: 2.5 mA
